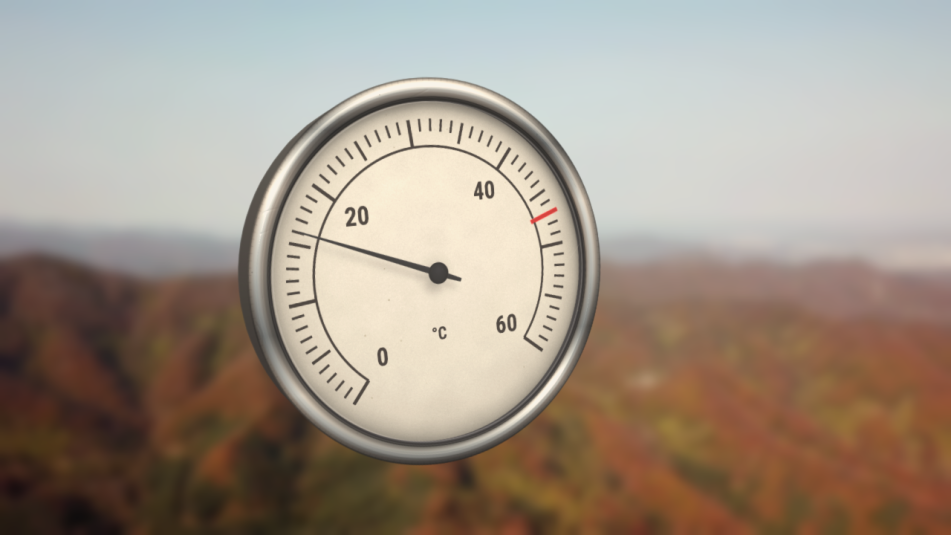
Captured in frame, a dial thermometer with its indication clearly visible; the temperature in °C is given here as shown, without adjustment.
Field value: 16 °C
